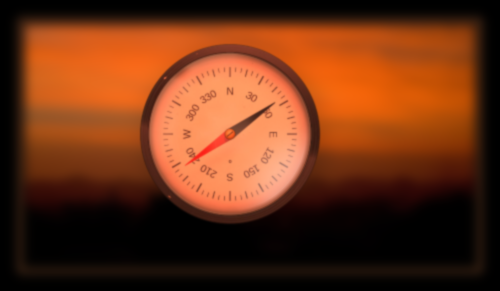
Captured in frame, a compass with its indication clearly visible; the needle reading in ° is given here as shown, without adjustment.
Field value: 235 °
